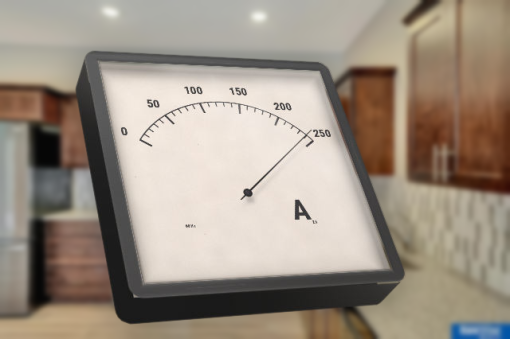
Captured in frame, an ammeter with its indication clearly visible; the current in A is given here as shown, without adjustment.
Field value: 240 A
